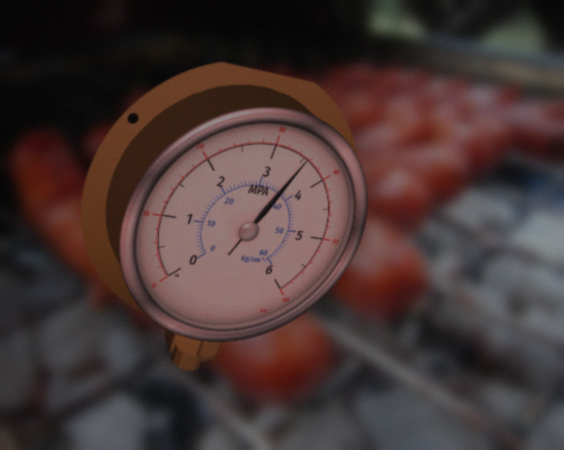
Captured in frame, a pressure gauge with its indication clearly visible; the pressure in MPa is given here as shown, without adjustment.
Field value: 3.5 MPa
